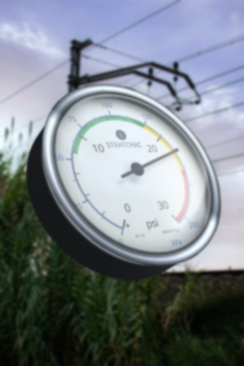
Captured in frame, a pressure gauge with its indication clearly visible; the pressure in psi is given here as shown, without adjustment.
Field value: 22 psi
